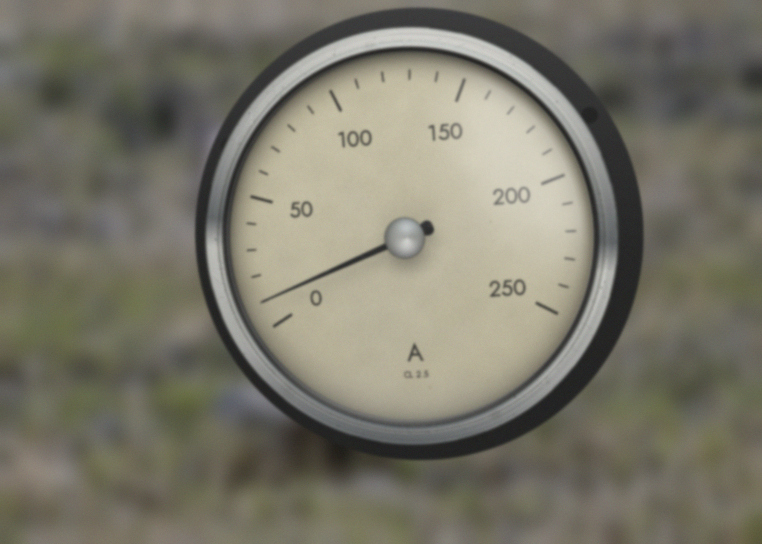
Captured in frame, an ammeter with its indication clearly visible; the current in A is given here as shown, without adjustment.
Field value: 10 A
